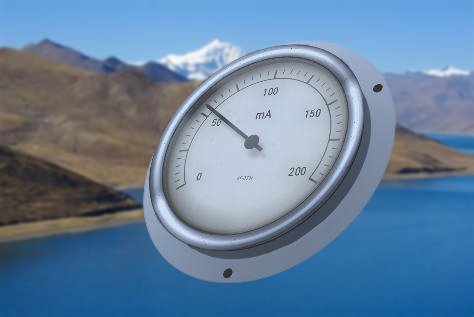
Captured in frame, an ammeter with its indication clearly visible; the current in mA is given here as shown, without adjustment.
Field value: 55 mA
